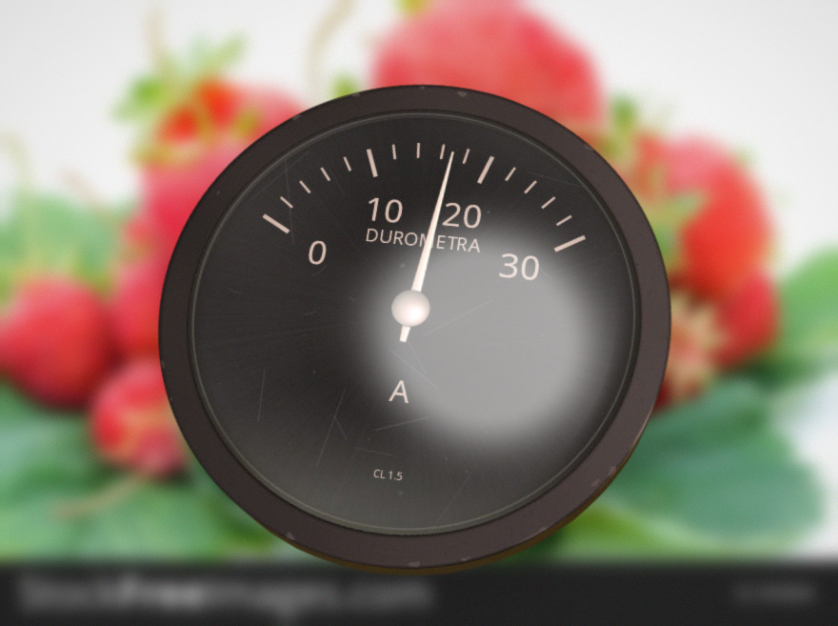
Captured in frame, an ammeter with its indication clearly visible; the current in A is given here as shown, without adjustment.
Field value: 17 A
